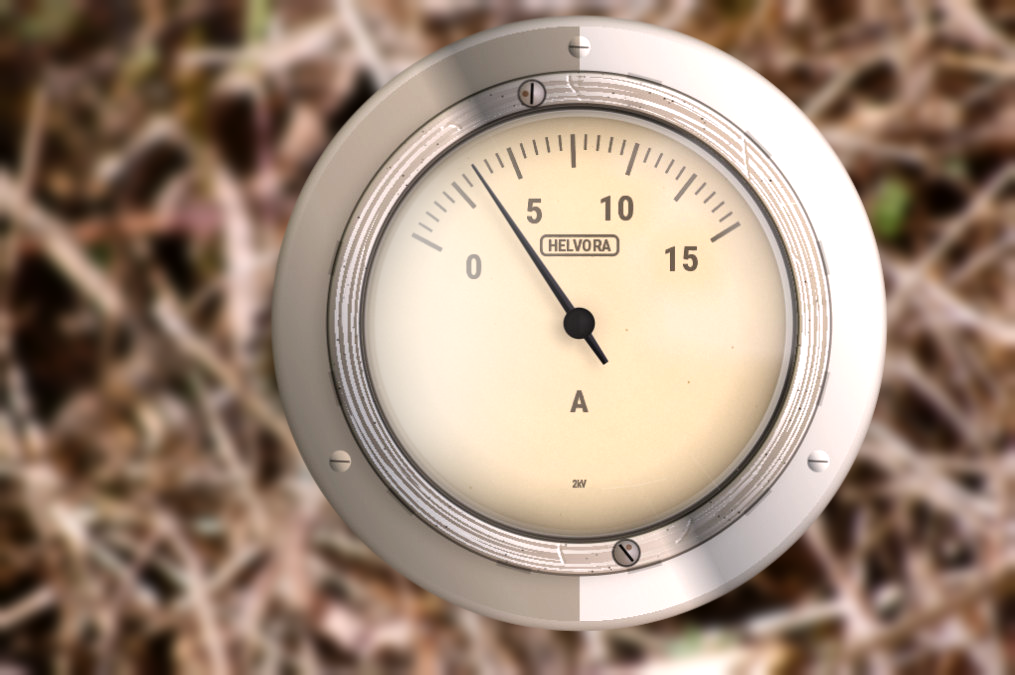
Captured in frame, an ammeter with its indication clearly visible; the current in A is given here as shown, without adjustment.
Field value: 3.5 A
